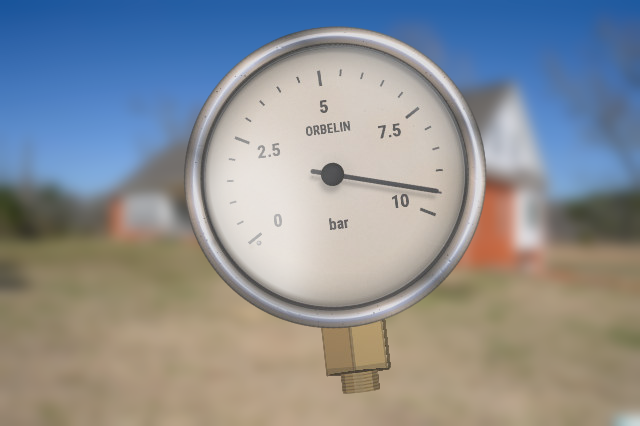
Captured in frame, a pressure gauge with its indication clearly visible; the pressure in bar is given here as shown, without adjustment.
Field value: 9.5 bar
